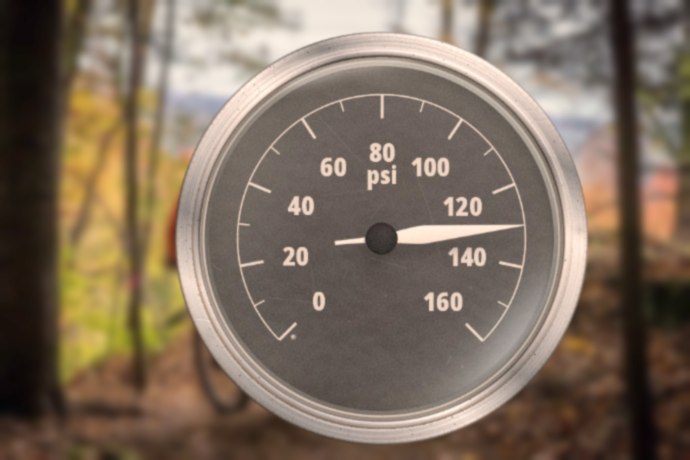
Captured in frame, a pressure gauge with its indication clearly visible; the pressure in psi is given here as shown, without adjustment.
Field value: 130 psi
